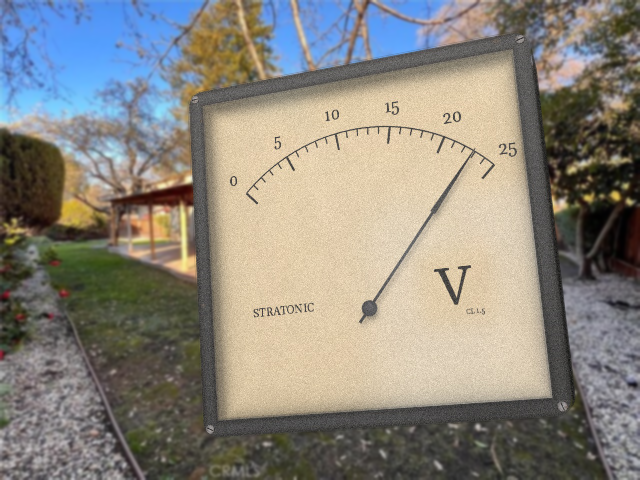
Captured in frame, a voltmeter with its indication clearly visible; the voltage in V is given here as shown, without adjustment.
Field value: 23 V
